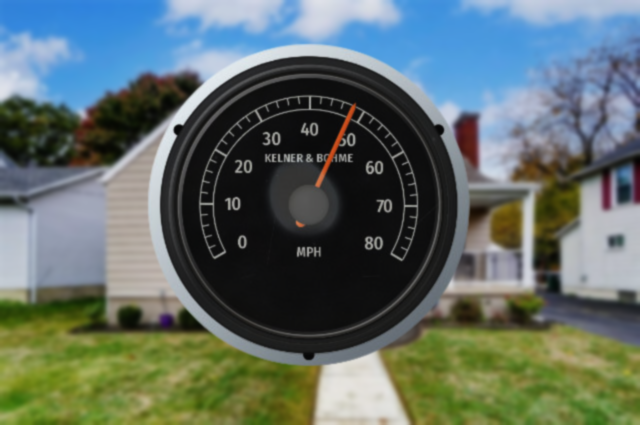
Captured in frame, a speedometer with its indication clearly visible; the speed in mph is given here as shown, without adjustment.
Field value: 48 mph
